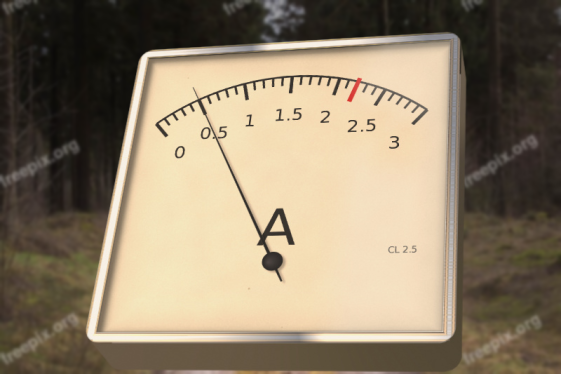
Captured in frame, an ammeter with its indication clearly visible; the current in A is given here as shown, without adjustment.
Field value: 0.5 A
